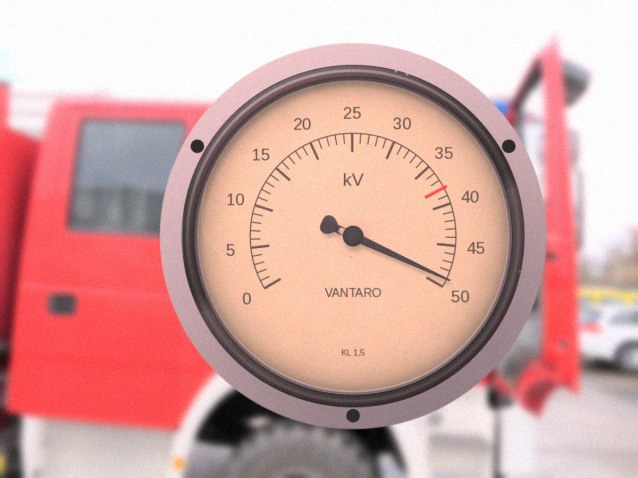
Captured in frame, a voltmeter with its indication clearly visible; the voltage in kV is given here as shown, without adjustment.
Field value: 49 kV
